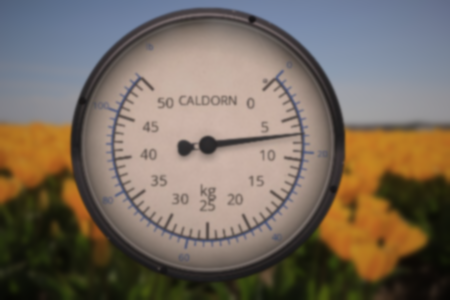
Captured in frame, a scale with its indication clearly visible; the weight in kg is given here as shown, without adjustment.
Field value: 7 kg
